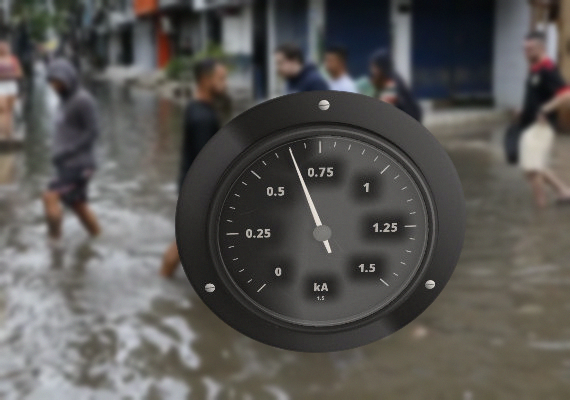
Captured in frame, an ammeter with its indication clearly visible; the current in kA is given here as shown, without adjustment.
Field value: 0.65 kA
